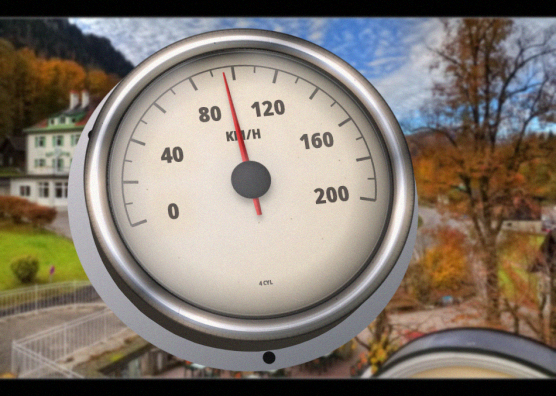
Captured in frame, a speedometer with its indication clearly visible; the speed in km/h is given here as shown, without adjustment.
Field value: 95 km/h
